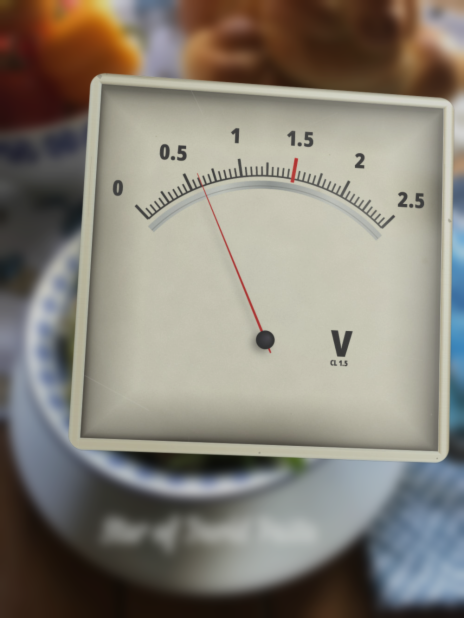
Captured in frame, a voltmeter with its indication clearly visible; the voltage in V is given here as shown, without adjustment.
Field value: 0.6 V
